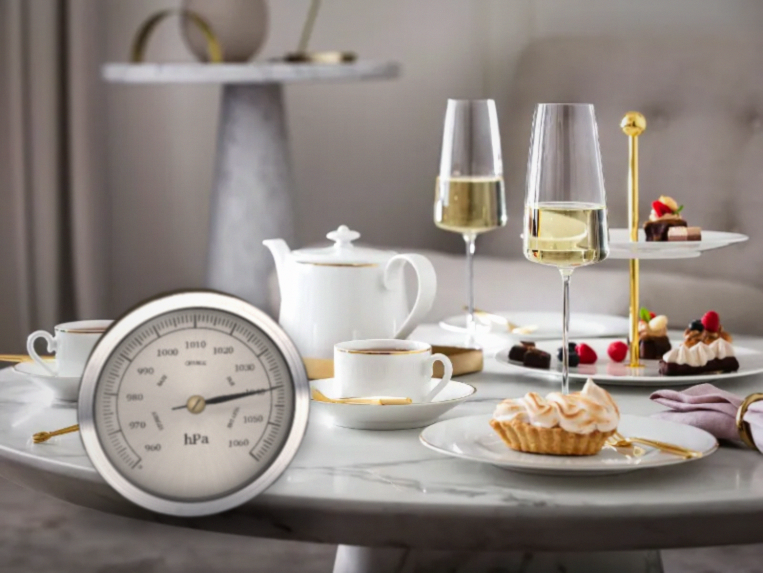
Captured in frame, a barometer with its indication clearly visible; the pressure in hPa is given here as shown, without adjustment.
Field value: 1040 hPa
